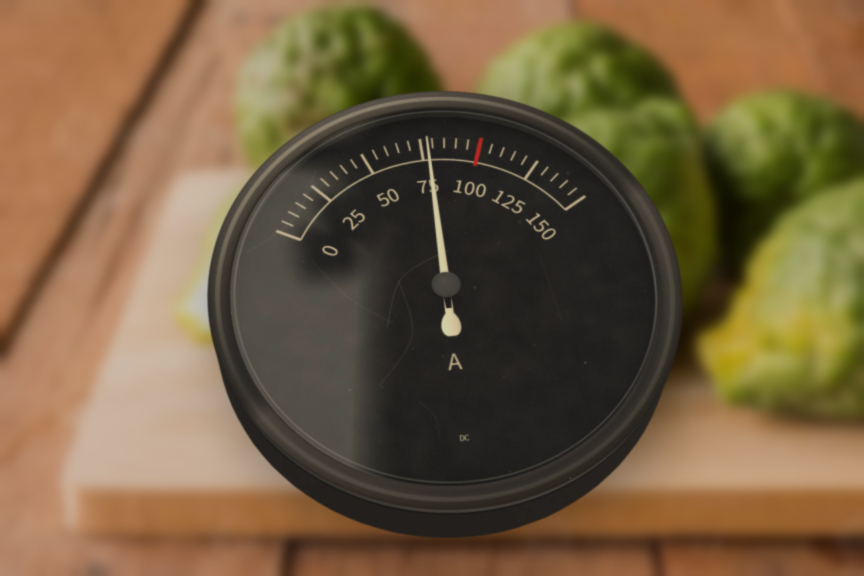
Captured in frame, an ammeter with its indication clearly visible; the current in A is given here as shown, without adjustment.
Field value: 77.5 A
